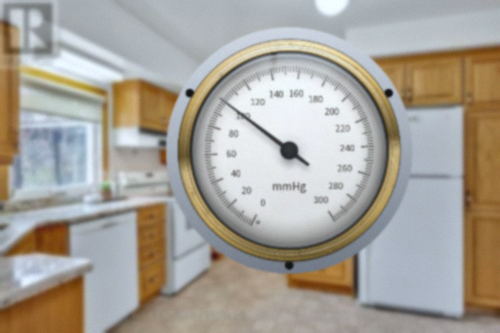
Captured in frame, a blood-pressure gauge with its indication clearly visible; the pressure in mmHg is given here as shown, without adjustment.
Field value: 100 mmHg
